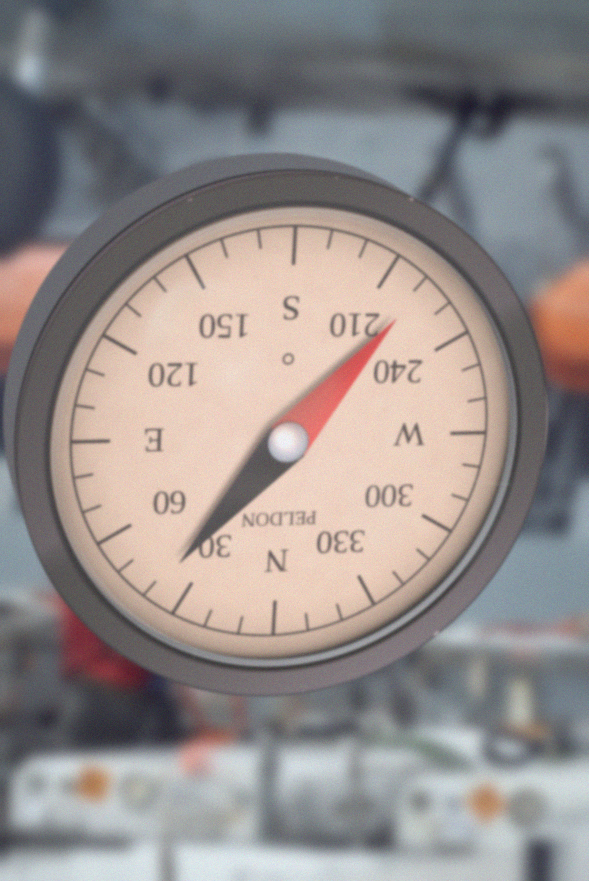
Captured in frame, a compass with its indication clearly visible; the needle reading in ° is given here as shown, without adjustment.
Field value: 220 °
